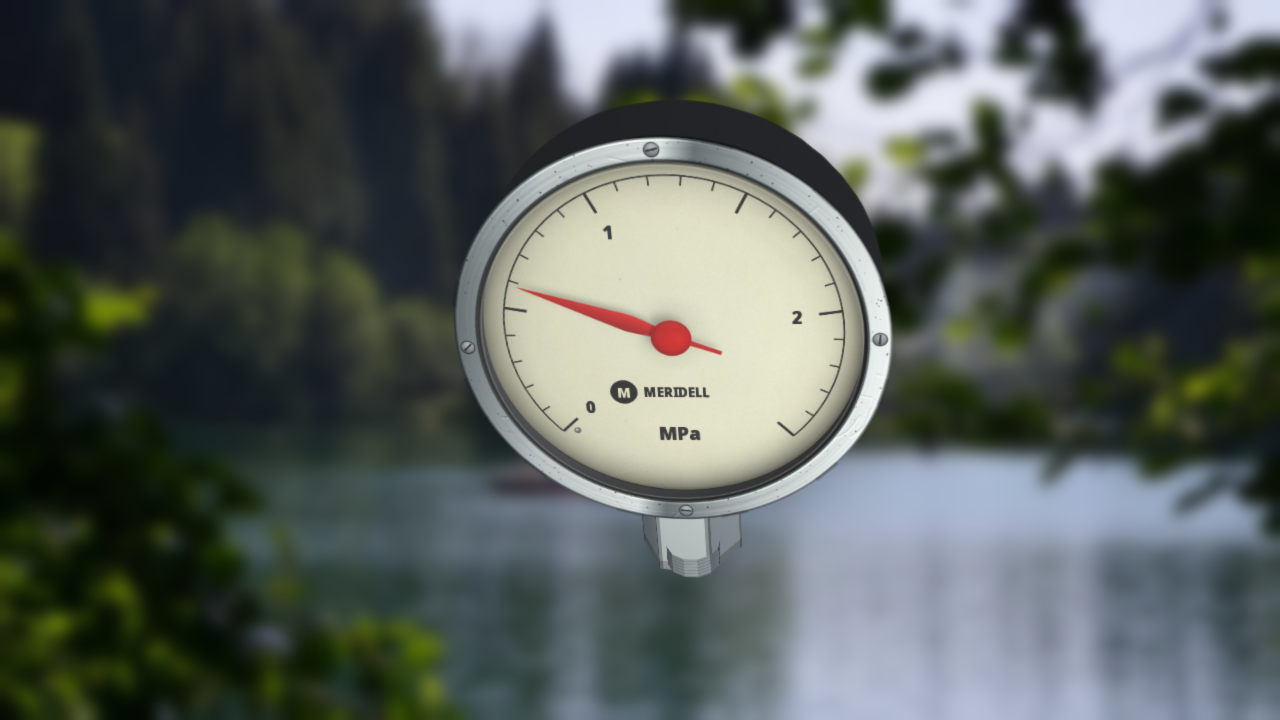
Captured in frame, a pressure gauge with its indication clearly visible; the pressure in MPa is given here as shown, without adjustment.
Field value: 0.6 MPa
